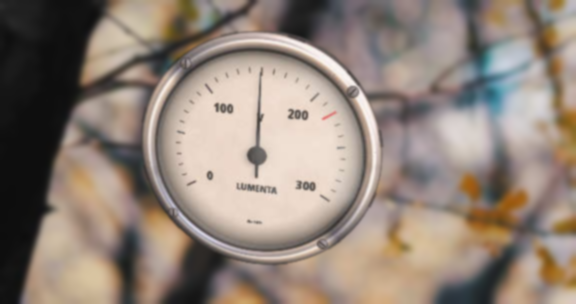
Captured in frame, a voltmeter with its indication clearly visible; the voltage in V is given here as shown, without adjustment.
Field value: 150 V
